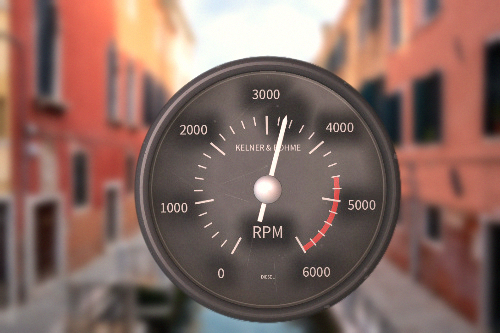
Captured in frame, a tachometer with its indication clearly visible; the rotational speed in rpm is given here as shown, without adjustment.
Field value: 3300 rpm
